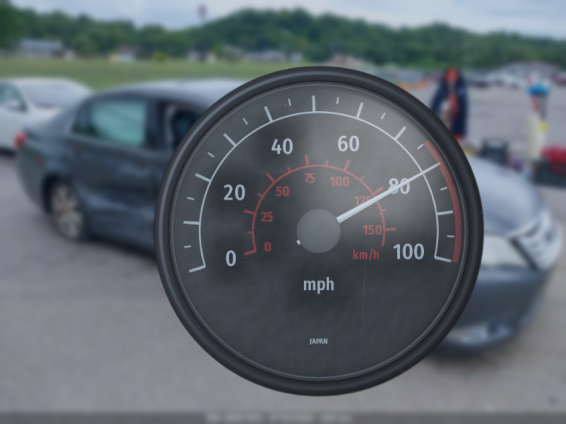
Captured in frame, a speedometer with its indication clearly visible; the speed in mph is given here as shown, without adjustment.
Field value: 80 mph
